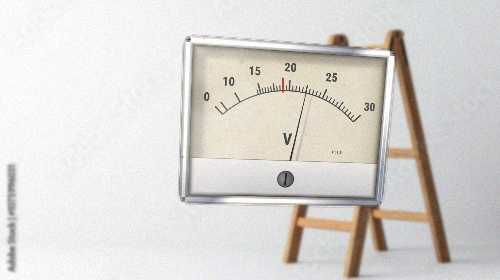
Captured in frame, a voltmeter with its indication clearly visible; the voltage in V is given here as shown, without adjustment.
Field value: 22.5 V
